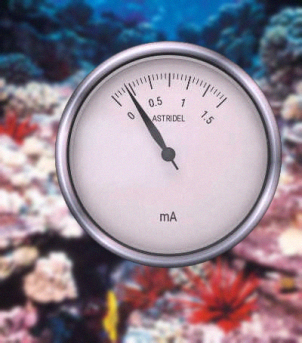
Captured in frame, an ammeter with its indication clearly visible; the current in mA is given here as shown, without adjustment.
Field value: 0.2 mA
